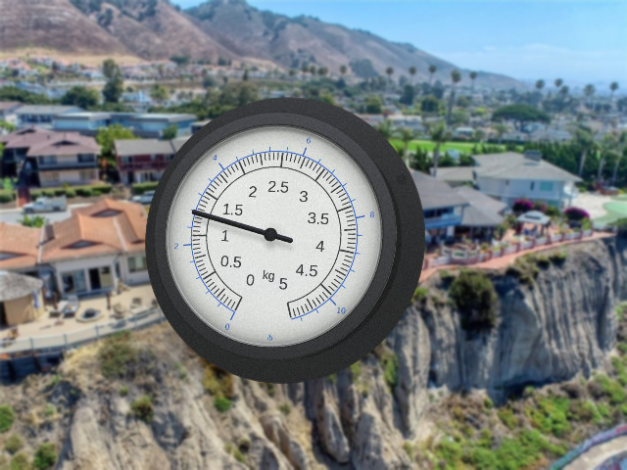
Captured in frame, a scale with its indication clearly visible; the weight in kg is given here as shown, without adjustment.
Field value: 1.25 kg
